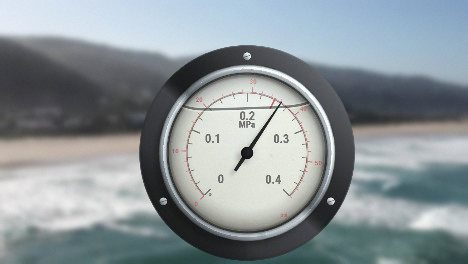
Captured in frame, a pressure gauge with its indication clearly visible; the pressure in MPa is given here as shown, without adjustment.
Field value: 0.25 MPa
